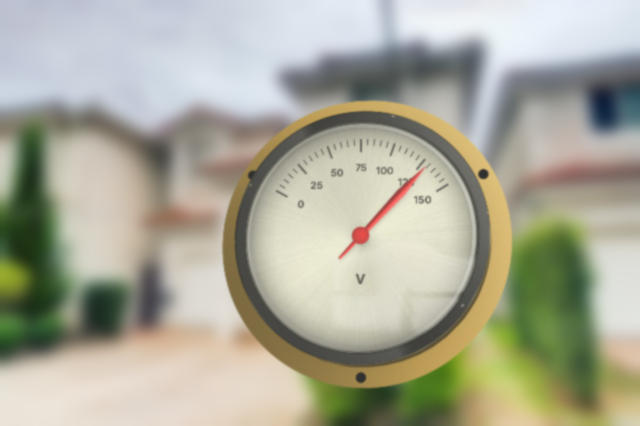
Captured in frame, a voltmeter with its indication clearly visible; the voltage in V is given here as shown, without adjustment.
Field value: 130 V
